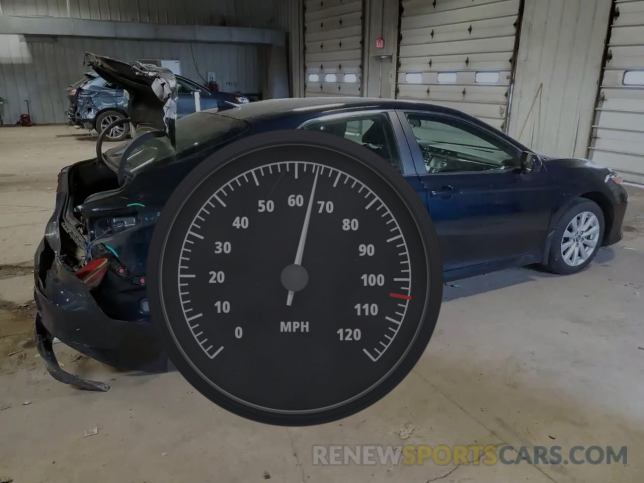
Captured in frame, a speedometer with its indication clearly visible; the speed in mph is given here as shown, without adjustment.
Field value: 65 mph
